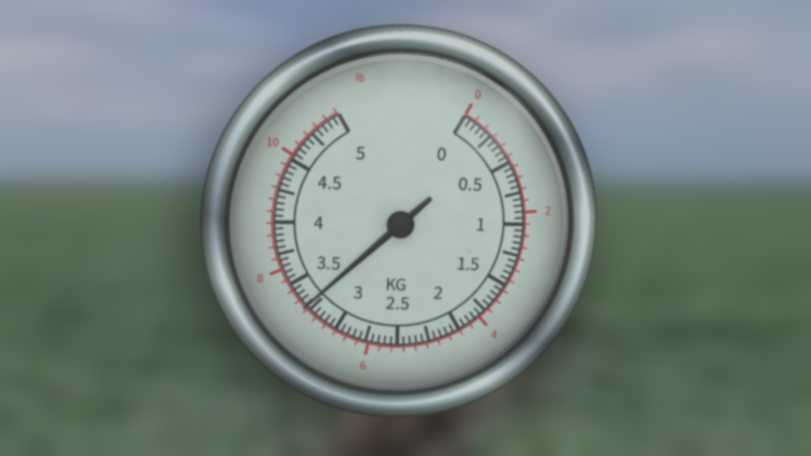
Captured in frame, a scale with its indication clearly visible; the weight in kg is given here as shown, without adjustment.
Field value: 3.3 kg
